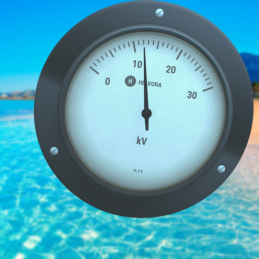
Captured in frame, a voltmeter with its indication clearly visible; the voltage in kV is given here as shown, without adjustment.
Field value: 12 kV
